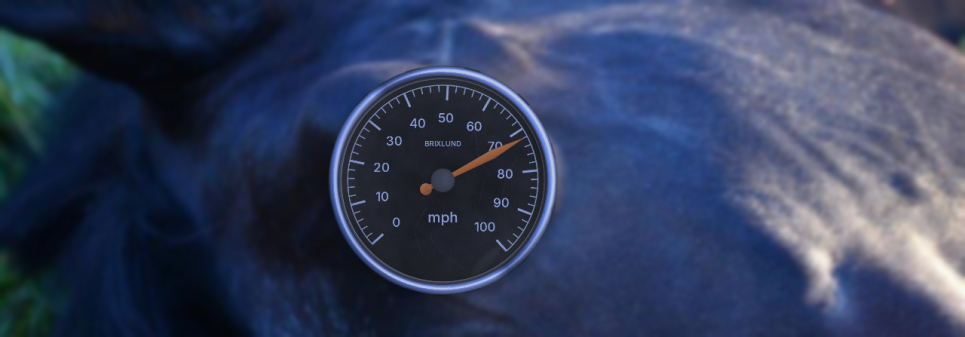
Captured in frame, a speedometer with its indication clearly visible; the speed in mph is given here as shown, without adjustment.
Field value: 72 mph
